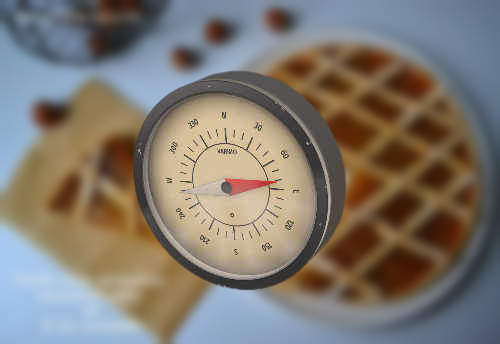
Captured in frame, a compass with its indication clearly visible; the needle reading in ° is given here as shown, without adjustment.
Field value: 80 °
